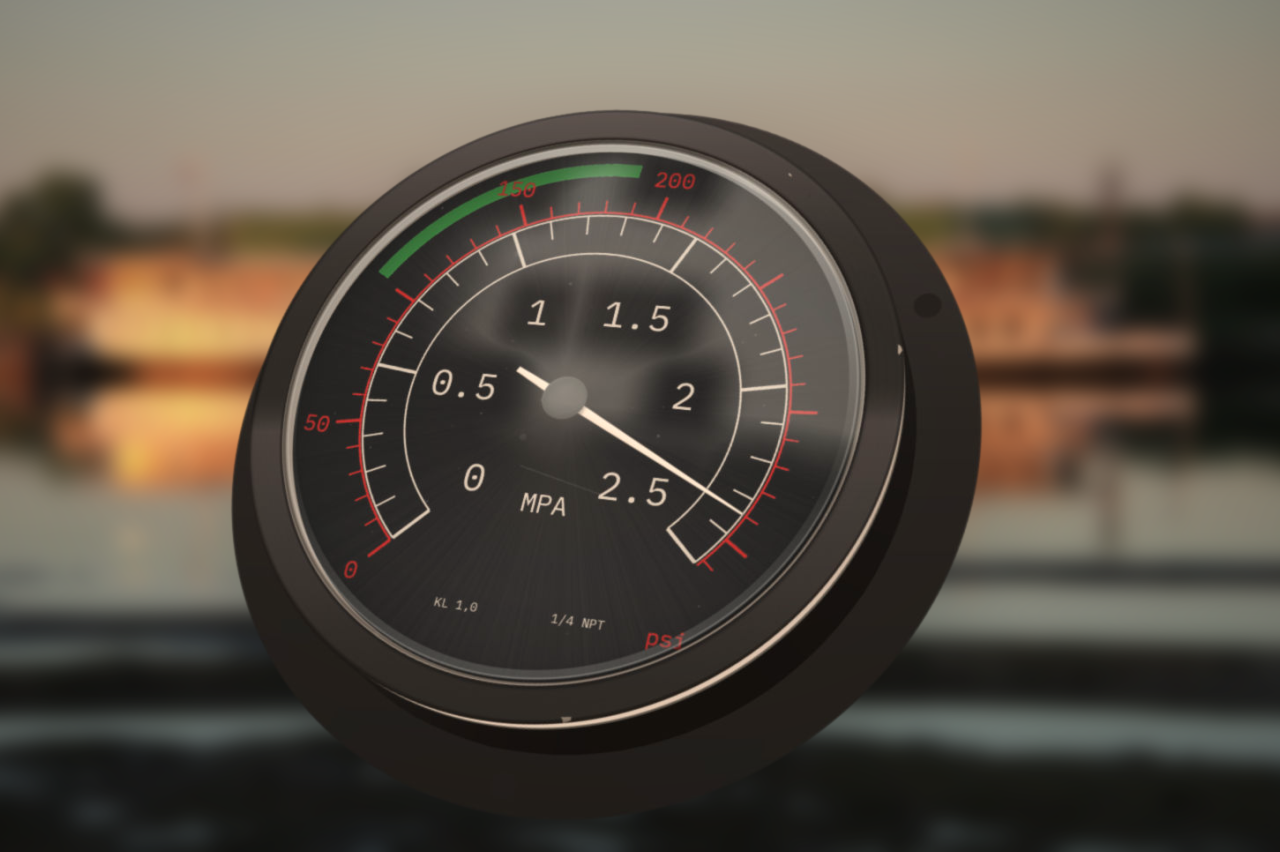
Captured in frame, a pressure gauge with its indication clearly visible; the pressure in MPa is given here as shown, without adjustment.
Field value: 2.35 MPa
